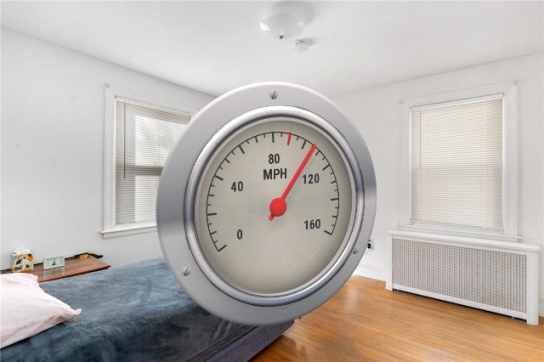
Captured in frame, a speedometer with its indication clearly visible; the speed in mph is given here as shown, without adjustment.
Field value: 105 mph
